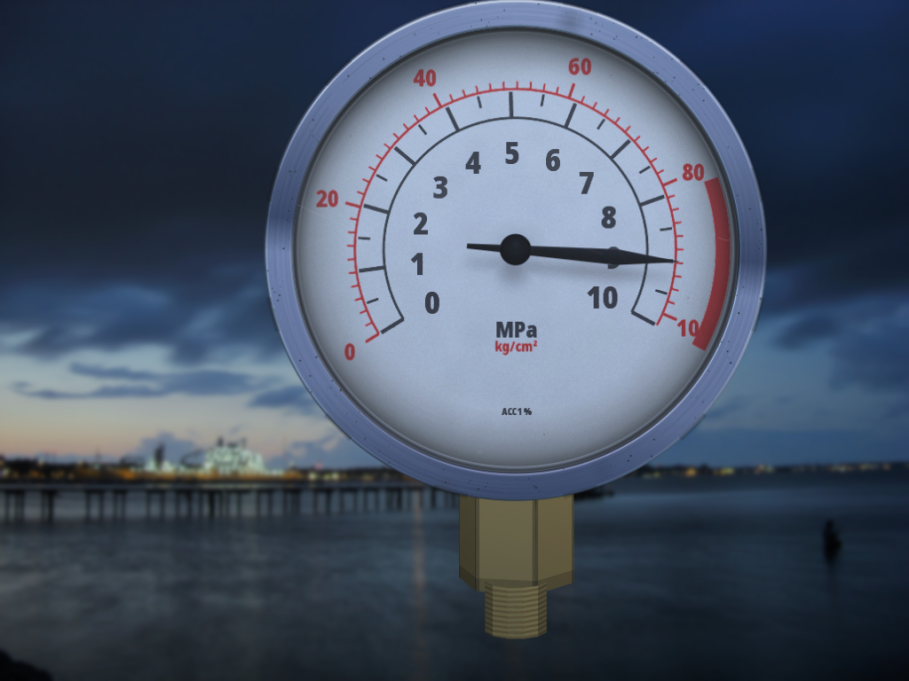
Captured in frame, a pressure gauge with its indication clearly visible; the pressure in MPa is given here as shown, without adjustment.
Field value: 9 MPa
